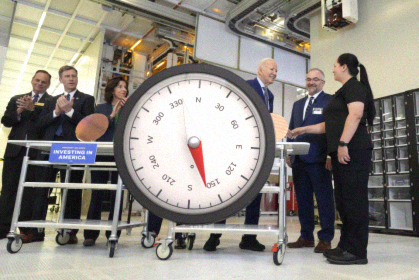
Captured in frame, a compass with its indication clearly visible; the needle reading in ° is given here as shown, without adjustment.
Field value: 160 °
